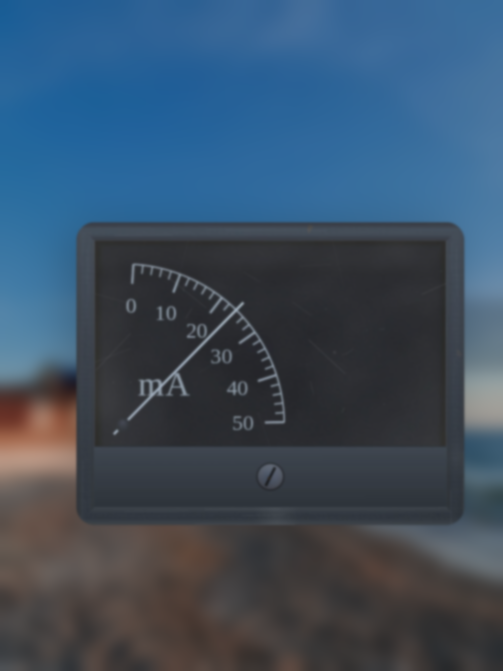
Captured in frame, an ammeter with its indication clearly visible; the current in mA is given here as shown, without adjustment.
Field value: 24 mA
